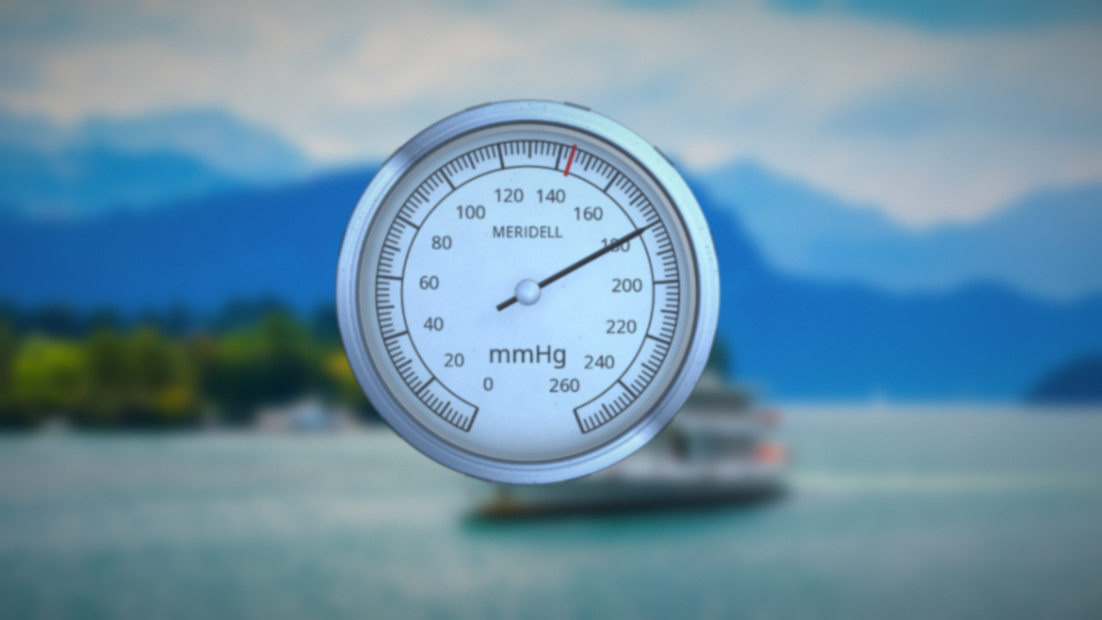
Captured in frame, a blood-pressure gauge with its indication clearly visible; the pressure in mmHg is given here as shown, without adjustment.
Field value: 180 mmHg
